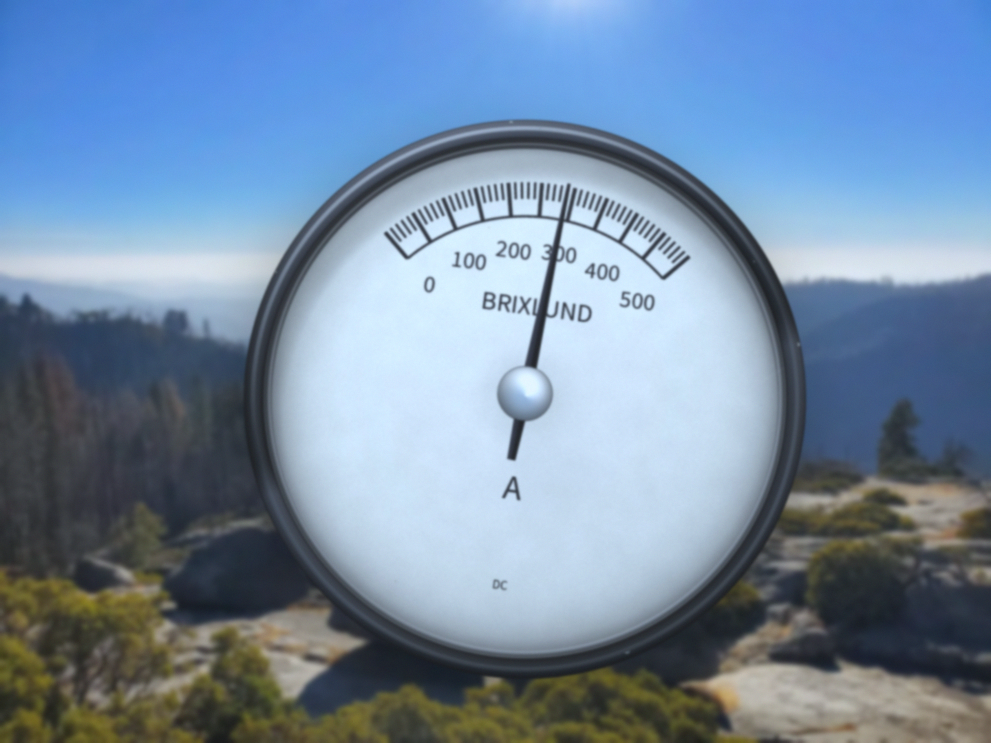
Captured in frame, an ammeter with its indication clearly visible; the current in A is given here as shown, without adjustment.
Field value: 290 A
